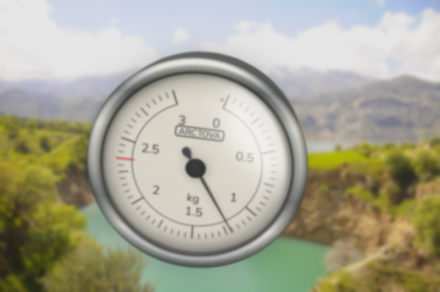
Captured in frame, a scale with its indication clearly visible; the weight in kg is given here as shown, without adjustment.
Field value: 1.2 kg
